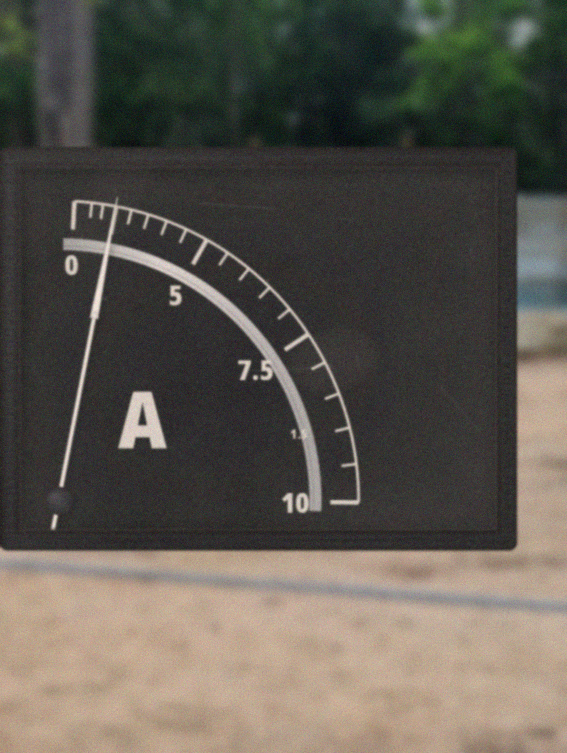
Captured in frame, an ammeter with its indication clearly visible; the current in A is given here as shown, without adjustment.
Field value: 2.5 A
